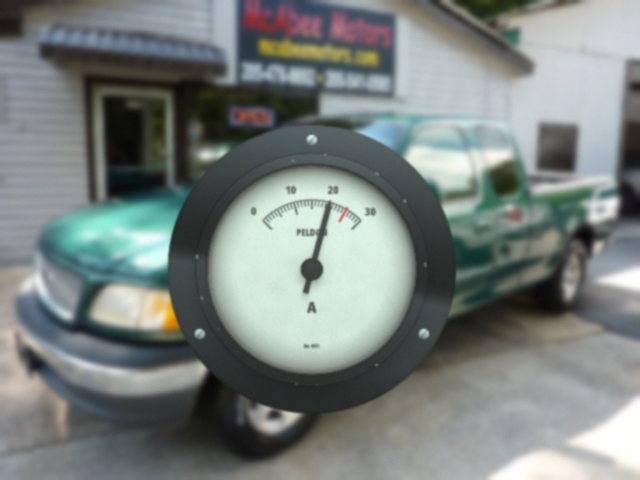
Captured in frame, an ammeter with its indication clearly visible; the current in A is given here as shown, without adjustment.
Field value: 20 A
